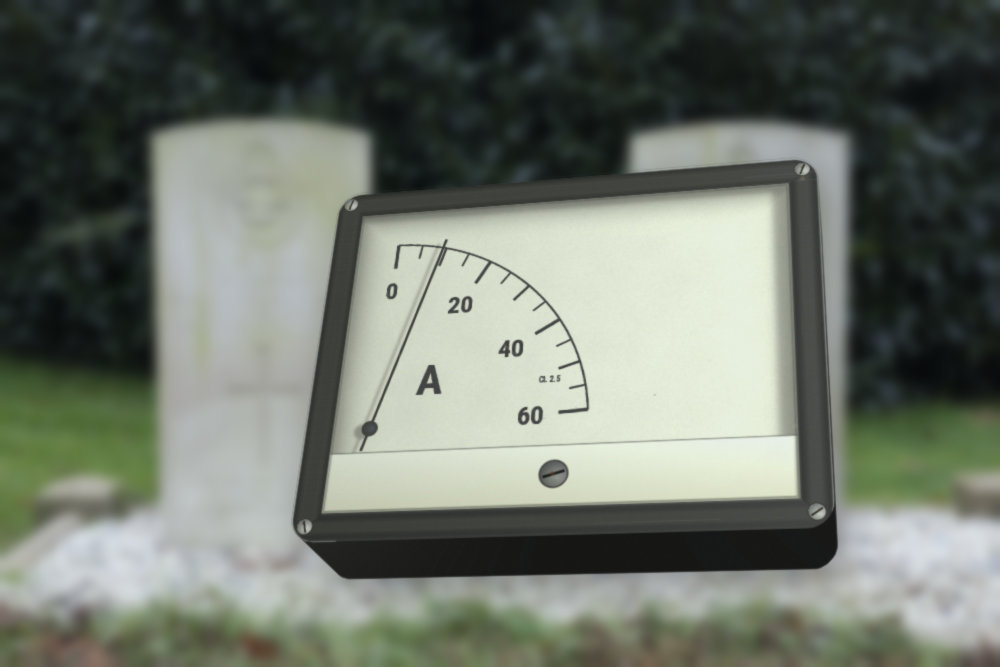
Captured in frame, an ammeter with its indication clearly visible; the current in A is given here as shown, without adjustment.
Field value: 10 A
